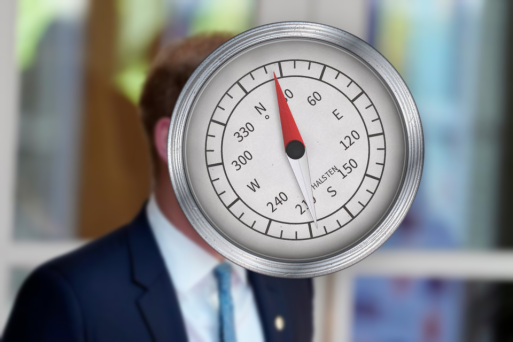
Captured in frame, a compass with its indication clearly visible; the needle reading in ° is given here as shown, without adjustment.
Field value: 25 °
